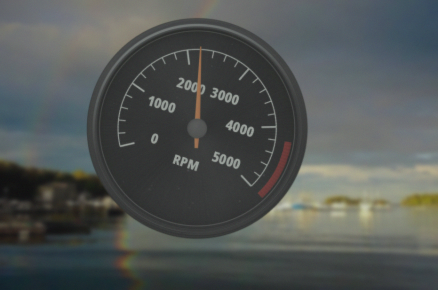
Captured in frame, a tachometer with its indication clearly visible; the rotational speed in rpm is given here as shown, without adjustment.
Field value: 2200 rpm
